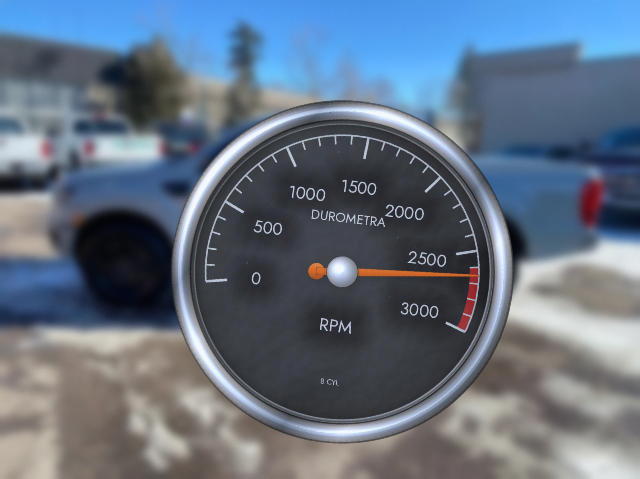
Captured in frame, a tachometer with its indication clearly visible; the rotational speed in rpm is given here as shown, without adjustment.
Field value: 2650 rpm
